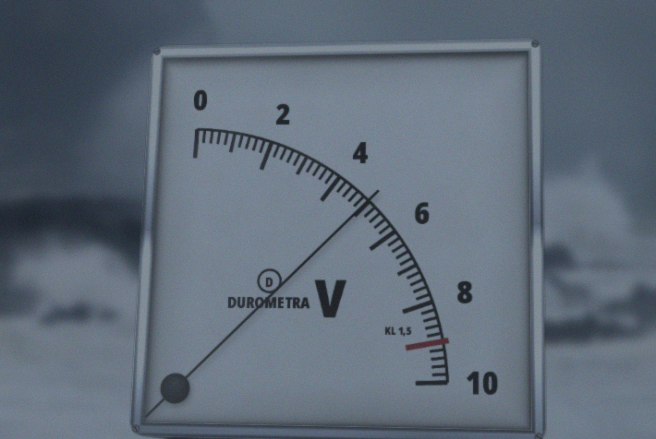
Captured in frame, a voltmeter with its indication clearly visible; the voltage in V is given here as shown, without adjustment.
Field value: 5 V
